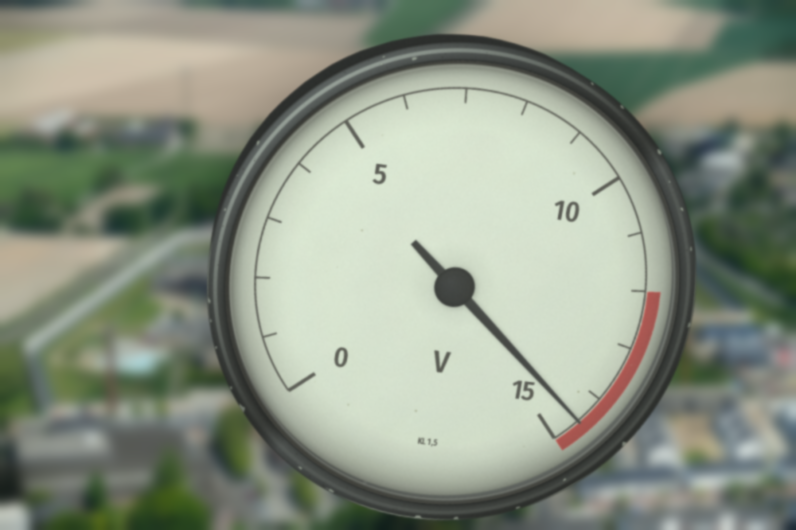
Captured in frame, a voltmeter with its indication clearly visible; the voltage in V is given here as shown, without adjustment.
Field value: 14.5 V
